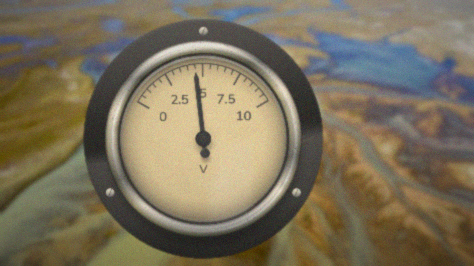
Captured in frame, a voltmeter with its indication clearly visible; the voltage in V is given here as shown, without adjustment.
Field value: 4.5 V
